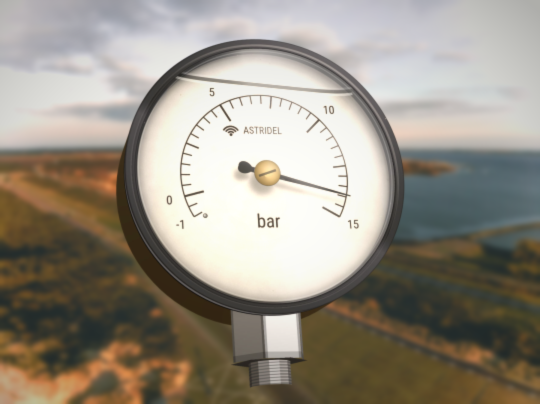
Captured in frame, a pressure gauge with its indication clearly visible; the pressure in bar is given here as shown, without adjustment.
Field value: 14 bar
